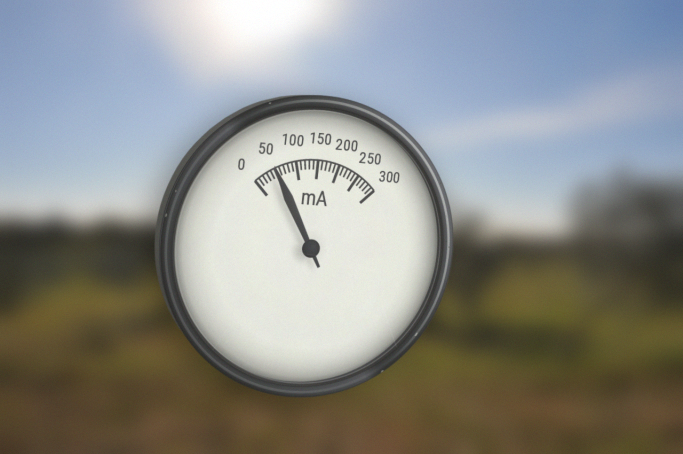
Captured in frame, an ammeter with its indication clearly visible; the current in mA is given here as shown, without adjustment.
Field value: 50 mA
